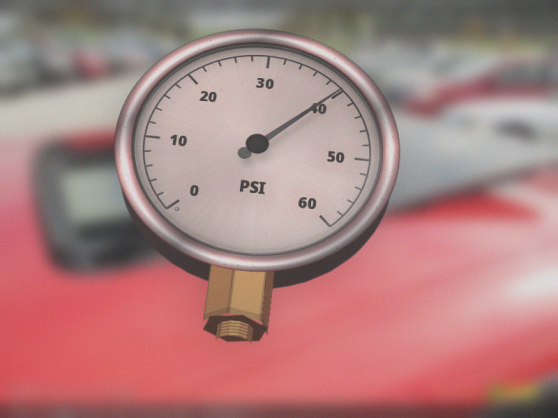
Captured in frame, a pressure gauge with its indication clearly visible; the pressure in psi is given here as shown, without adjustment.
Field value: 40 psi
